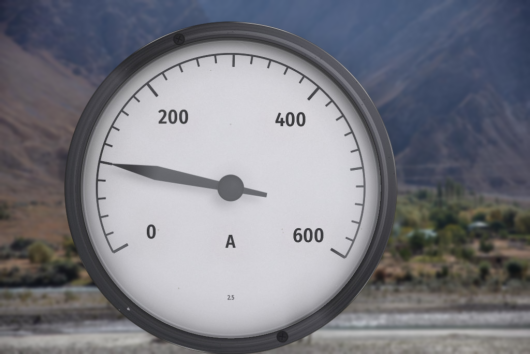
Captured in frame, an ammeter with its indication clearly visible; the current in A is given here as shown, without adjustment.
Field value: 100 A
